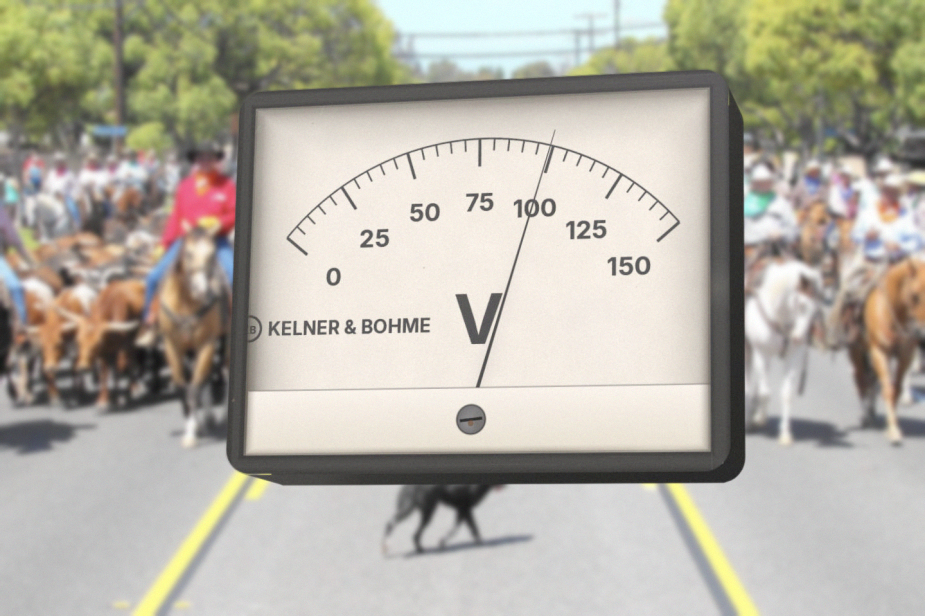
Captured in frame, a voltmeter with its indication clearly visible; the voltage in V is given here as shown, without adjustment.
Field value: 100 V
